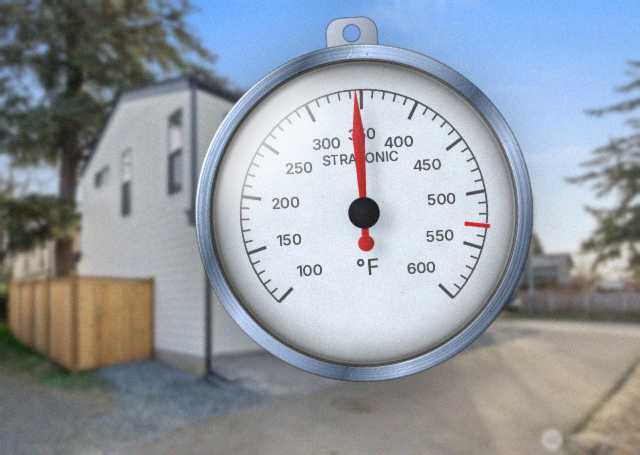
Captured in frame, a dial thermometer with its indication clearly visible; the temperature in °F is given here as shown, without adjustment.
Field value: 345 °F
